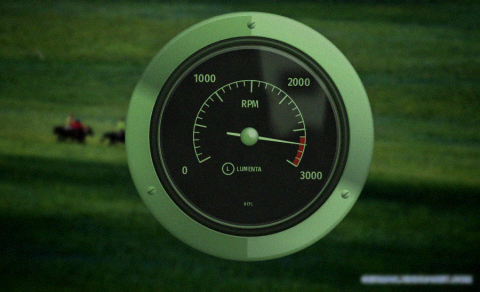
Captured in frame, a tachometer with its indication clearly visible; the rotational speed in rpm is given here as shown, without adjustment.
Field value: 2700 rpm
